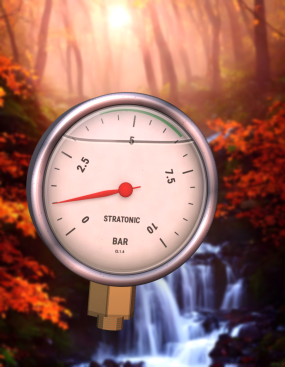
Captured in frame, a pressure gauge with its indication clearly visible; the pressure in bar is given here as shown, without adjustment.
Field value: 1 bar
